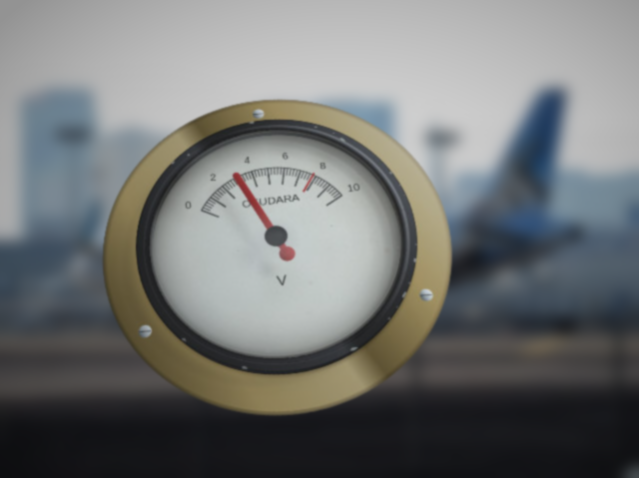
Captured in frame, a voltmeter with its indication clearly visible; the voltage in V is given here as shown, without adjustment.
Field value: 3 V
